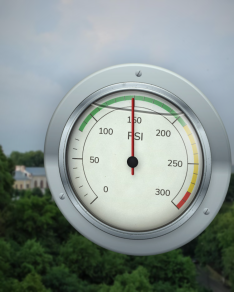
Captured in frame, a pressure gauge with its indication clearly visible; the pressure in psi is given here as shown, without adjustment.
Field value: 150 psi
